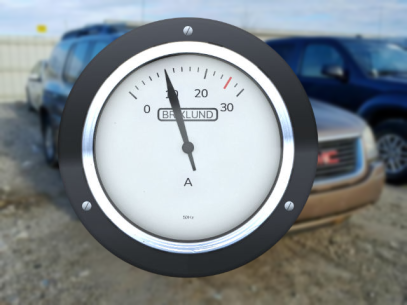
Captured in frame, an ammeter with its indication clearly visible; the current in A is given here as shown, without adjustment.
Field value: 10 A
